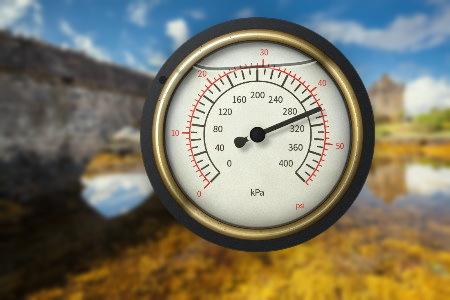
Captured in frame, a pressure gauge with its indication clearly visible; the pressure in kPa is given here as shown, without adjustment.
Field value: 300 kPa
